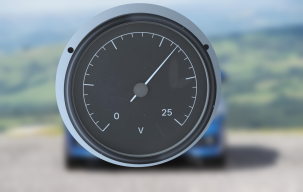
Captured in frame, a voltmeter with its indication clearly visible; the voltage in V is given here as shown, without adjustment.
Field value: 16.5 V
